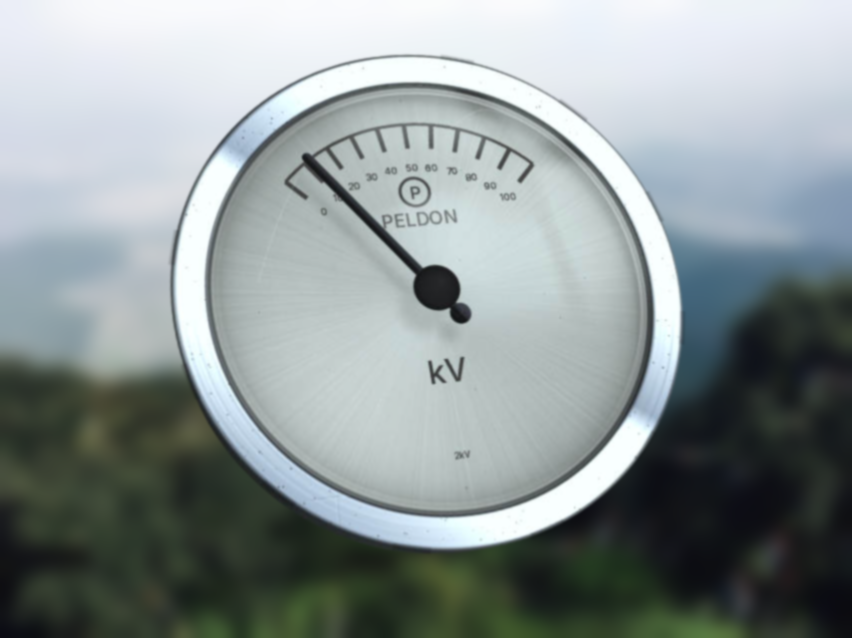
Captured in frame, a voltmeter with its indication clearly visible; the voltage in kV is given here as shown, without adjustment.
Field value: 10 kV
